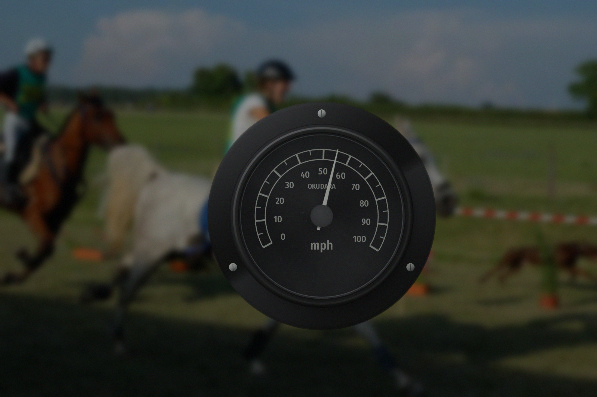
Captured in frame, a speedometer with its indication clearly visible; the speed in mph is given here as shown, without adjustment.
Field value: 55 mph
